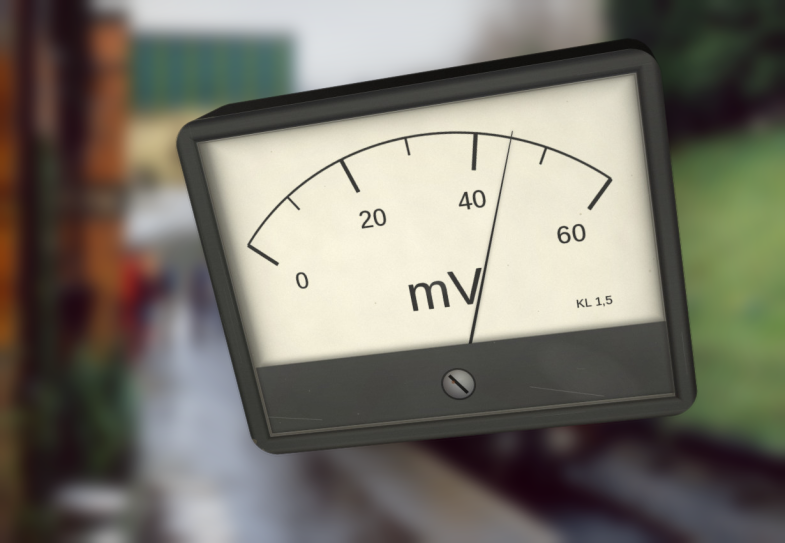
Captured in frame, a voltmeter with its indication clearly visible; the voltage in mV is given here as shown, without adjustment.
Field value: 45 mV
